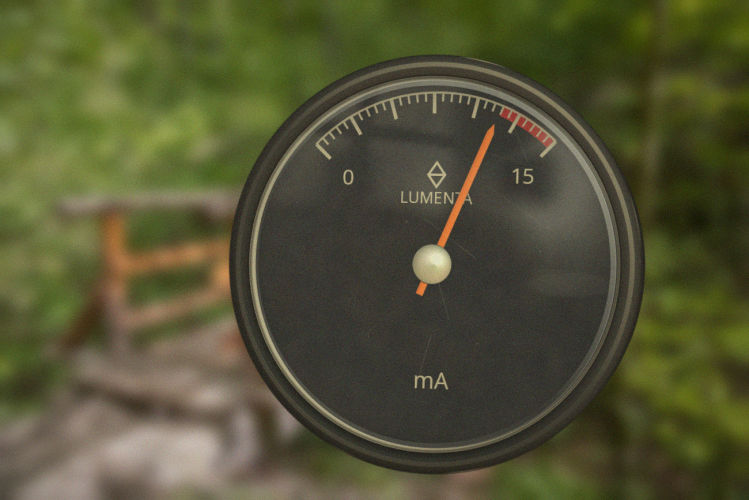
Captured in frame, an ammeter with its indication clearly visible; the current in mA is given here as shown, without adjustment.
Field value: 11.5 mA
